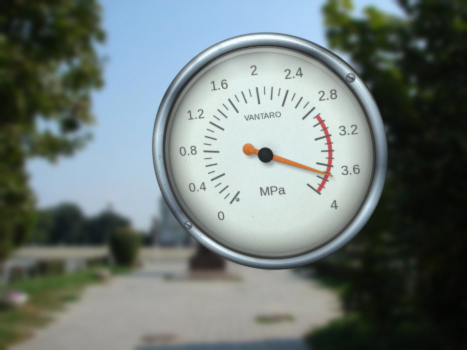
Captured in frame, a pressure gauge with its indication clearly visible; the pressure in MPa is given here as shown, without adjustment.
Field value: 3.7 MPa
